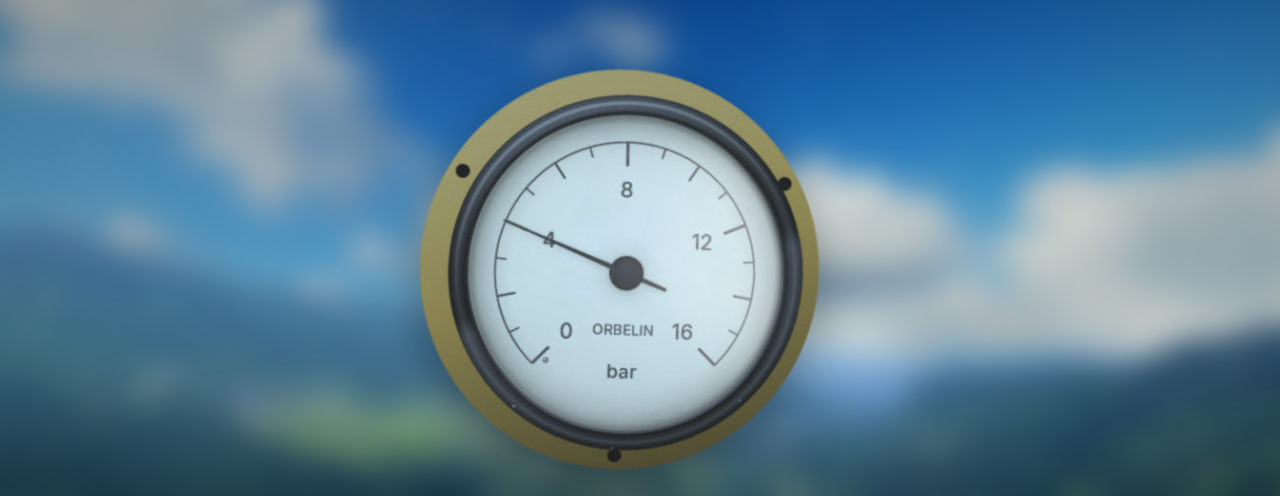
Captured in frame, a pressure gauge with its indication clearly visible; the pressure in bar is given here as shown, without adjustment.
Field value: 4 bar
